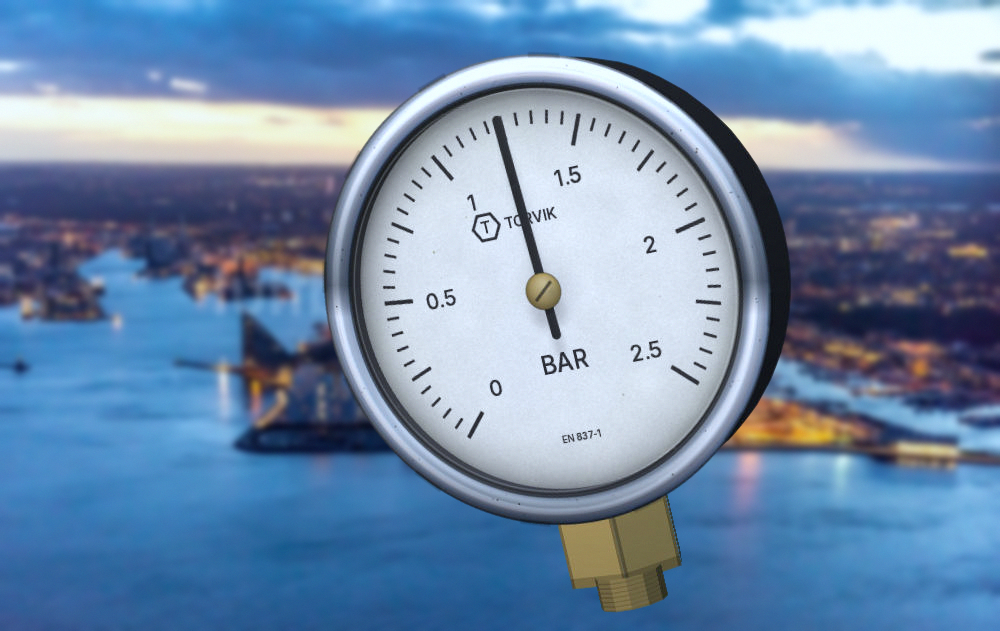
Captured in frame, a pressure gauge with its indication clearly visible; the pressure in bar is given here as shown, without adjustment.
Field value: 1.25 bar
